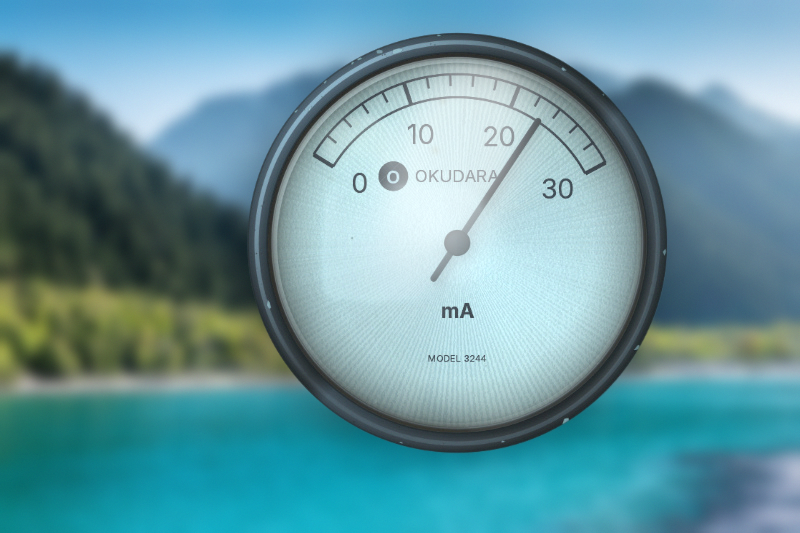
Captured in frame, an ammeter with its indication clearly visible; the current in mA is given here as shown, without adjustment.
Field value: 23 mA
